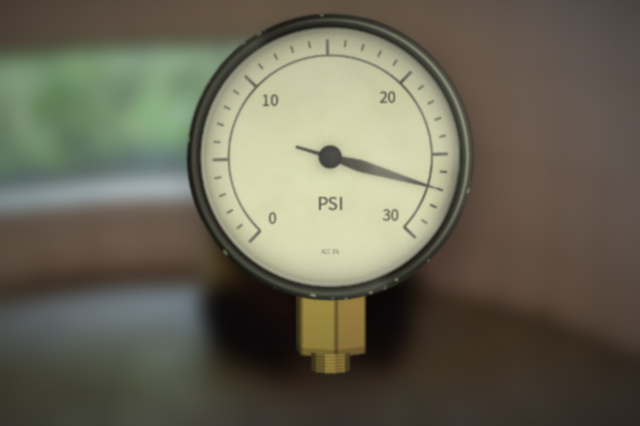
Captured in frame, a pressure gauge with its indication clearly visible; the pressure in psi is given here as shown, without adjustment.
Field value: 27 psi
